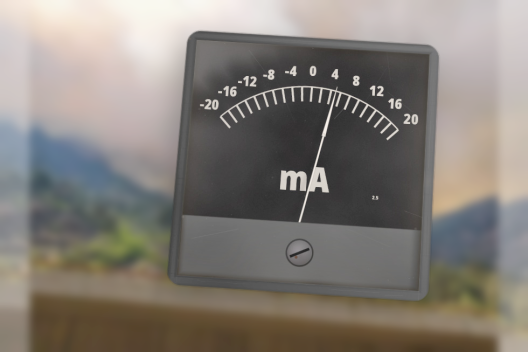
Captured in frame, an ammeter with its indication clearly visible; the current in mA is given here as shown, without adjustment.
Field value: 5 mA
